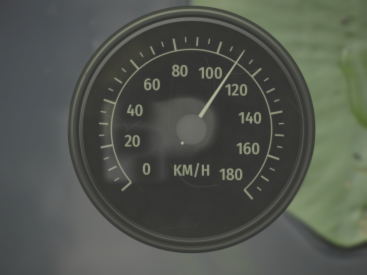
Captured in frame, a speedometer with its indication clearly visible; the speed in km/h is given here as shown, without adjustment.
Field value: 110 km/h
